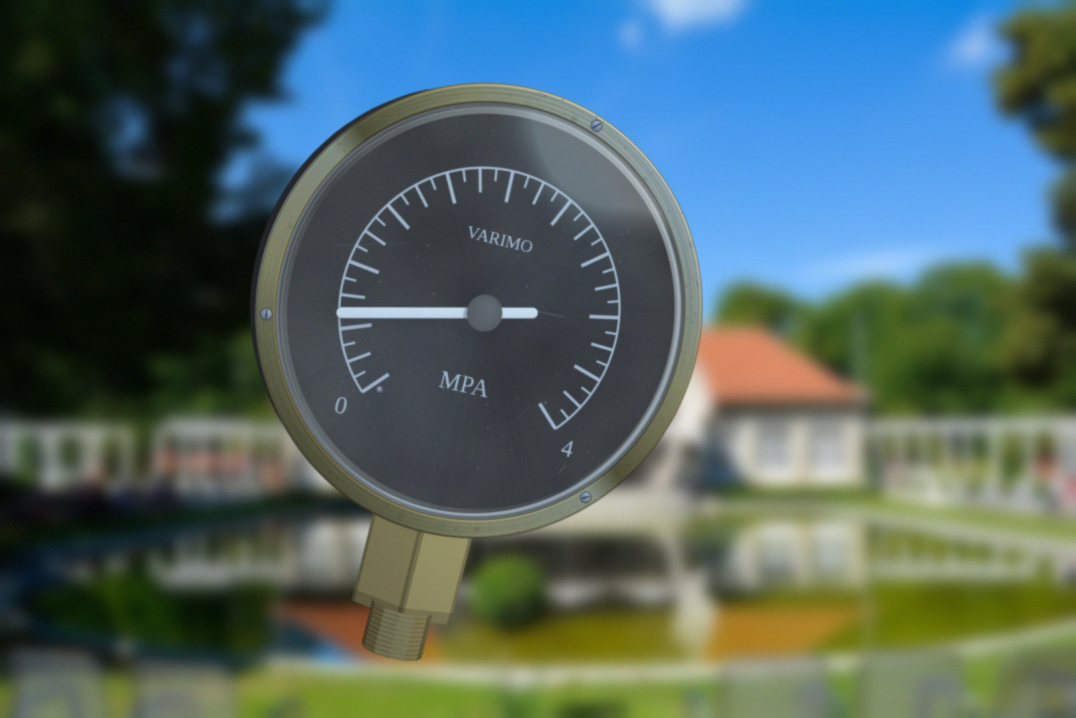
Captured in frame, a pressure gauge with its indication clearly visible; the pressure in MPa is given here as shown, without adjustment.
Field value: 0.5 MPa
